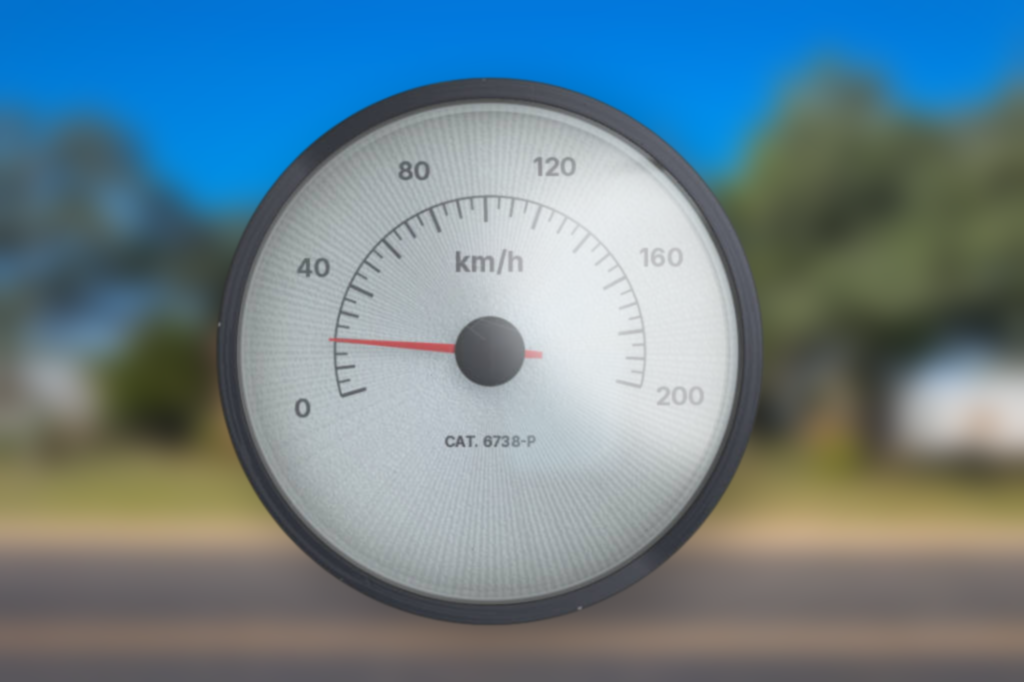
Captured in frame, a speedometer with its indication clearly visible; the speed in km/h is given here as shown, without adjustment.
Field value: 20 km/h
